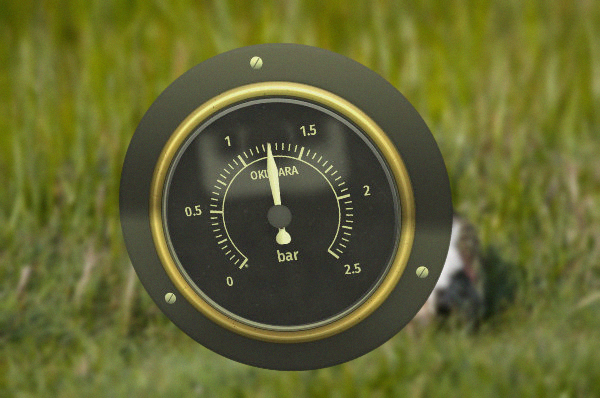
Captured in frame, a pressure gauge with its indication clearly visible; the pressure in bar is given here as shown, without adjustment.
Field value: 1.25 bar
